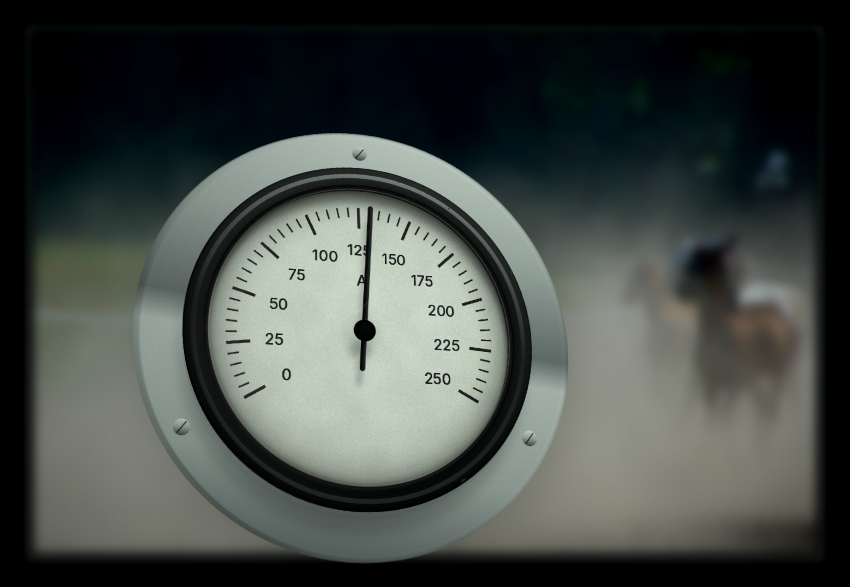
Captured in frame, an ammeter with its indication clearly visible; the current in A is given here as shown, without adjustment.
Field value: 130 A
